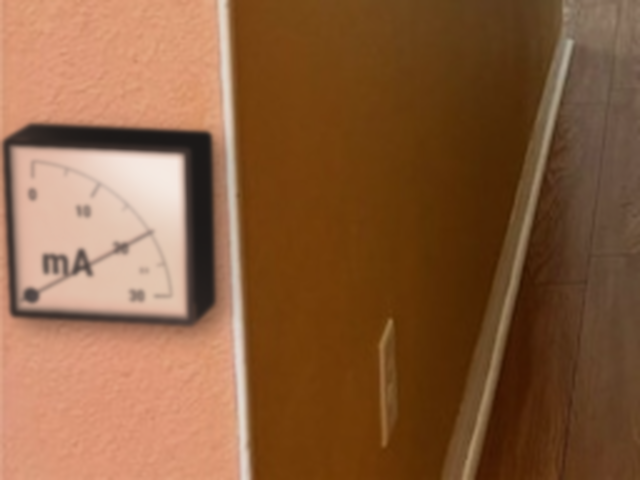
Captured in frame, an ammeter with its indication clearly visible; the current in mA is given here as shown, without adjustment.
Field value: 20 mA
